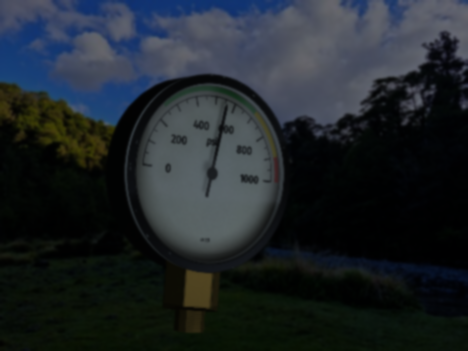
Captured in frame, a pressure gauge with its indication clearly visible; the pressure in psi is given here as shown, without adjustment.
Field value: 550 psi
